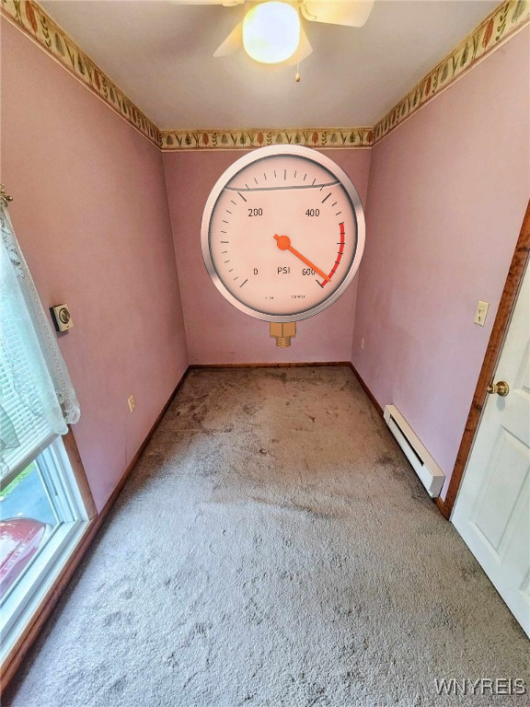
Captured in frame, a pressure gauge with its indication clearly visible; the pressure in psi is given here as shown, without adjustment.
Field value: 580 psi
